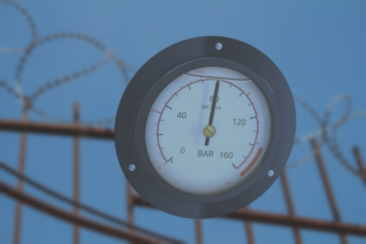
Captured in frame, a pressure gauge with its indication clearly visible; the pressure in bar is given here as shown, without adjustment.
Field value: 80 bar
